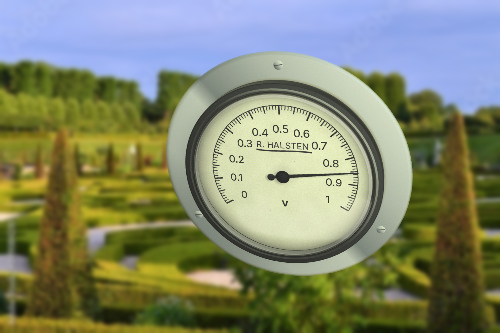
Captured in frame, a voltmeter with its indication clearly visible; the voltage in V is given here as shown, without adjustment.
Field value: 0.85 V
